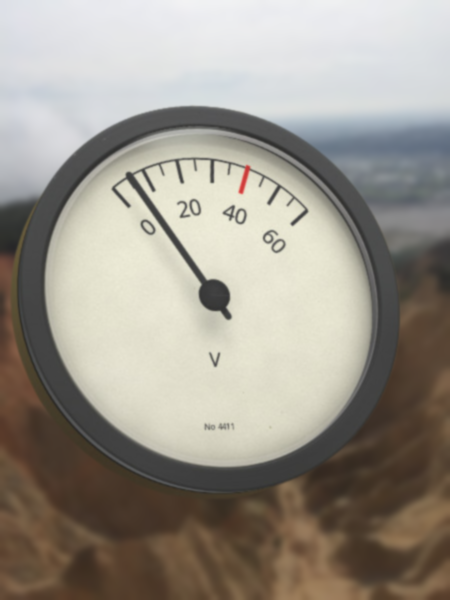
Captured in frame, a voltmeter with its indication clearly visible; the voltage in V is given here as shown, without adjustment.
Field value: 5 V
